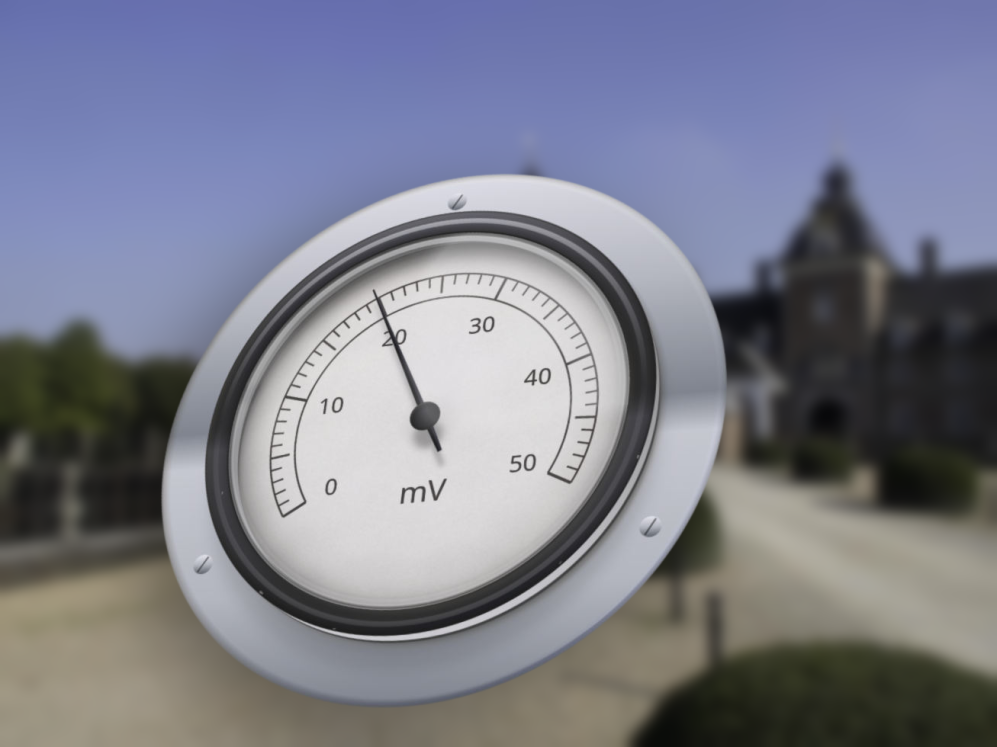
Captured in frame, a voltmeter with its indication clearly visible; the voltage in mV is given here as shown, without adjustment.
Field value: 20 mV
